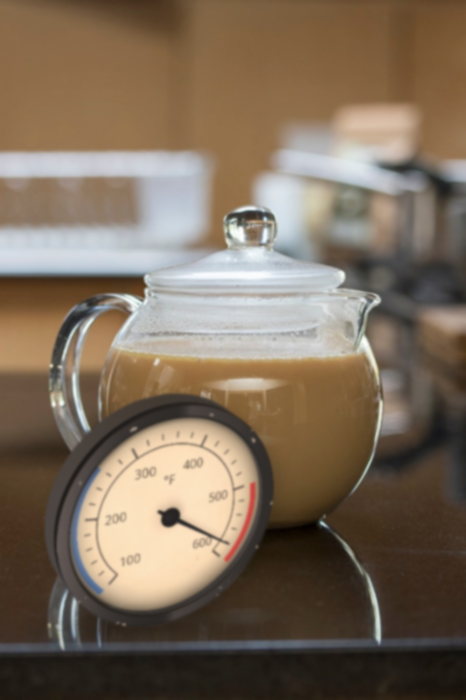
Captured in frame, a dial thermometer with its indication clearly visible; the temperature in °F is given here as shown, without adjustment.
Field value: 580 °F
